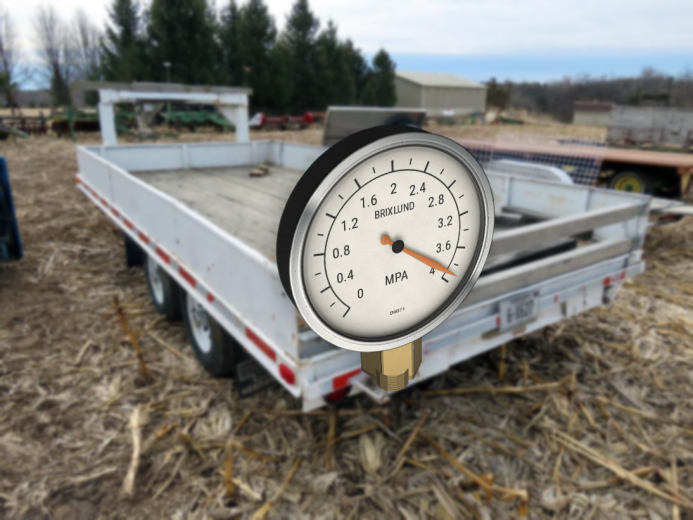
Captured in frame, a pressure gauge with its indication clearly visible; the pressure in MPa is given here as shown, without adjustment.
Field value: 3.9 MPa
